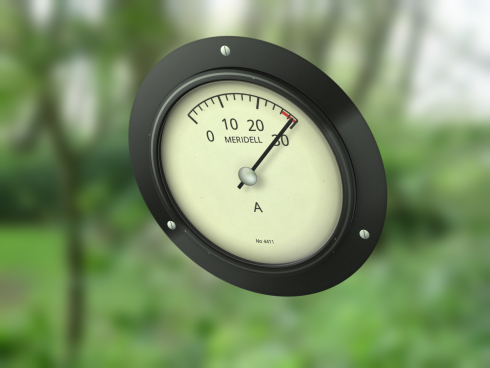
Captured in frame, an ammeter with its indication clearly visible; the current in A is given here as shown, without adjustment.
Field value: 29 A
